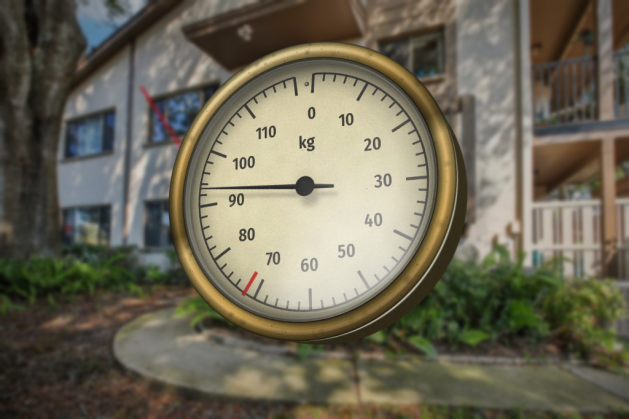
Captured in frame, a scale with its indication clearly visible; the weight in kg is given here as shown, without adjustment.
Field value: 93 kg
